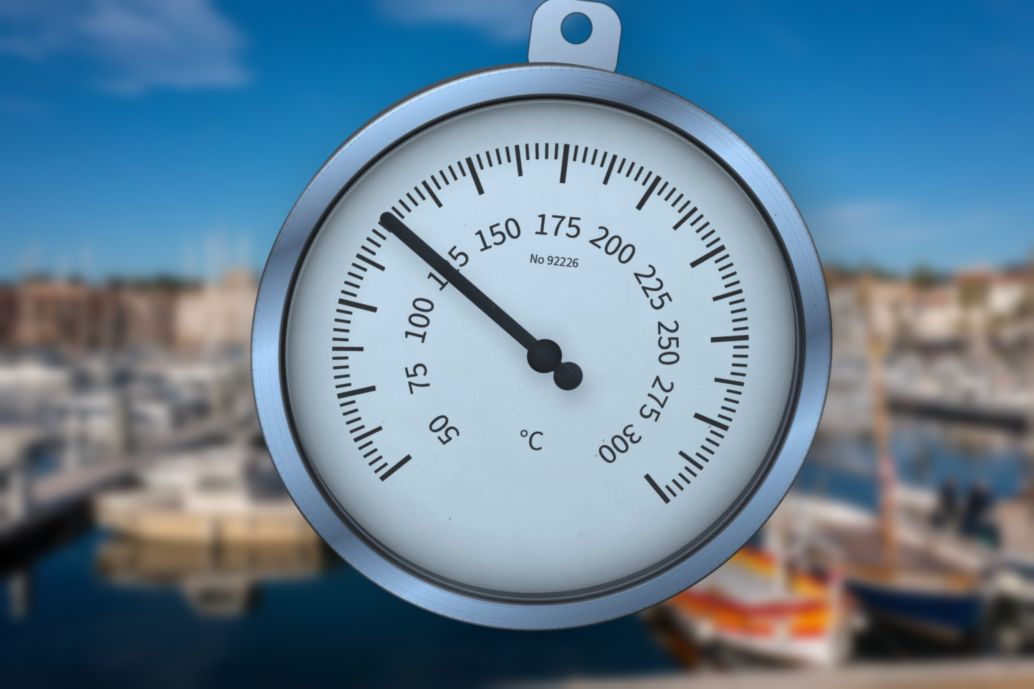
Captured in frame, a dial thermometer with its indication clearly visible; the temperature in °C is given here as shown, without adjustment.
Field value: 125 °C
